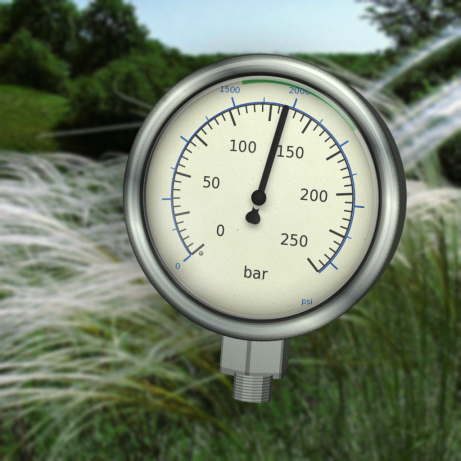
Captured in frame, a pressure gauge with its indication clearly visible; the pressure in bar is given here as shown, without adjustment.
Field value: 135 bar
